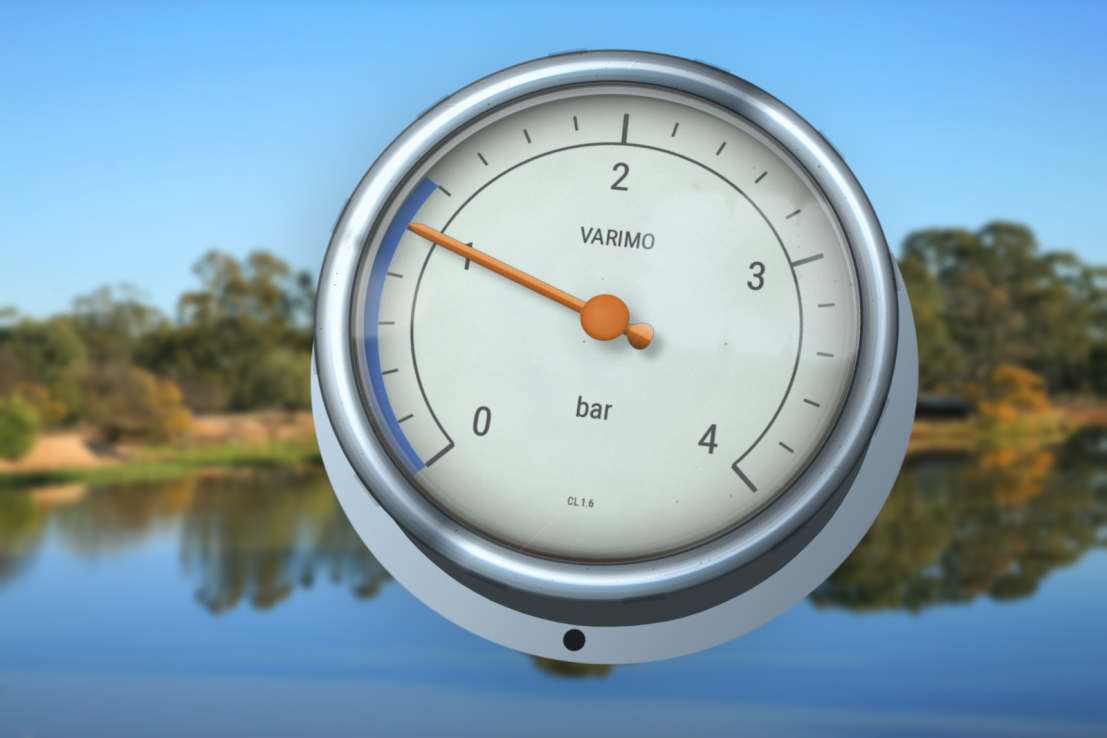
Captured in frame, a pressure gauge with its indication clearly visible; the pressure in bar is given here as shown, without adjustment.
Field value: 1 bar
